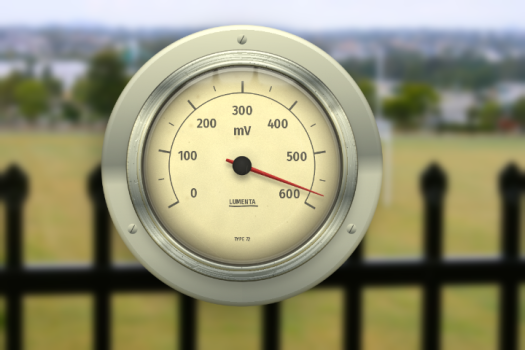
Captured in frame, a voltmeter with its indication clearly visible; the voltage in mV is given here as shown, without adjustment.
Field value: 575 mV
